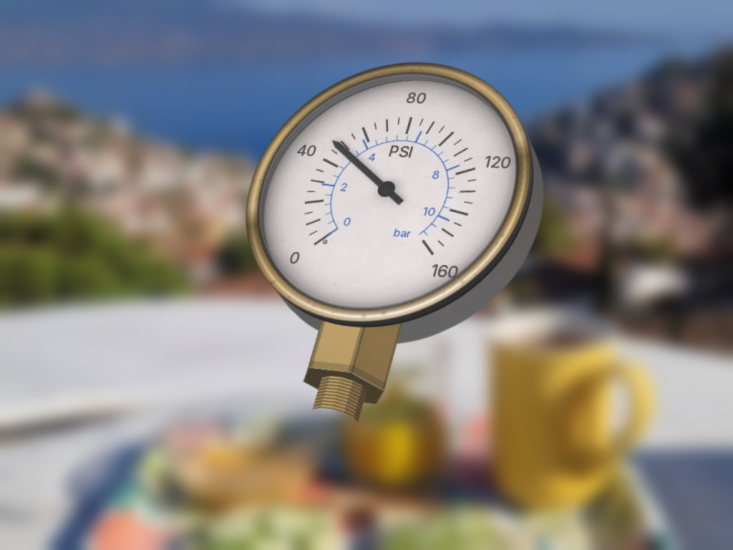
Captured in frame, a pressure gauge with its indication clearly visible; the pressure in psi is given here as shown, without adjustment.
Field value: 47.5 psi
